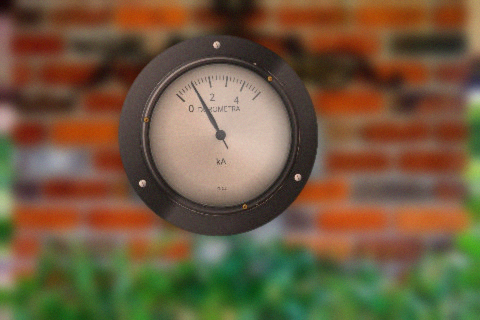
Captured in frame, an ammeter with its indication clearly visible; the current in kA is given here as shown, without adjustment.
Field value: 1 kA
